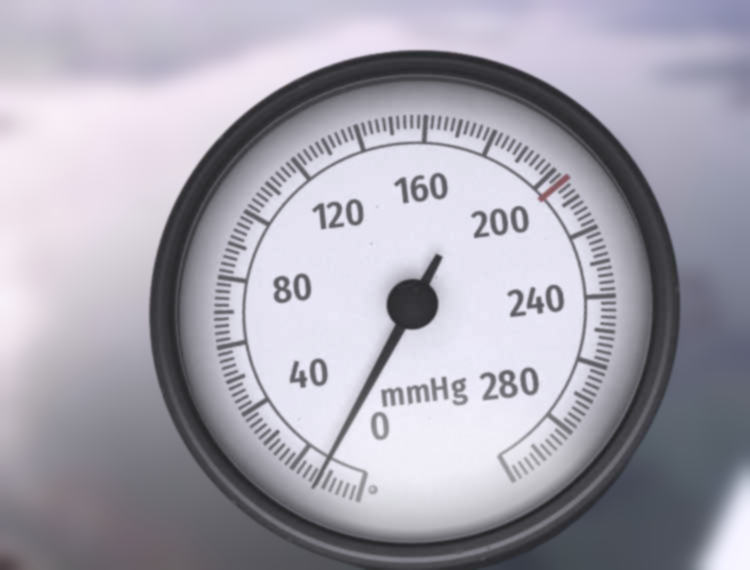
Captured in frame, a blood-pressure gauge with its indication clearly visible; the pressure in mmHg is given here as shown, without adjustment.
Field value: 12 mmHg
